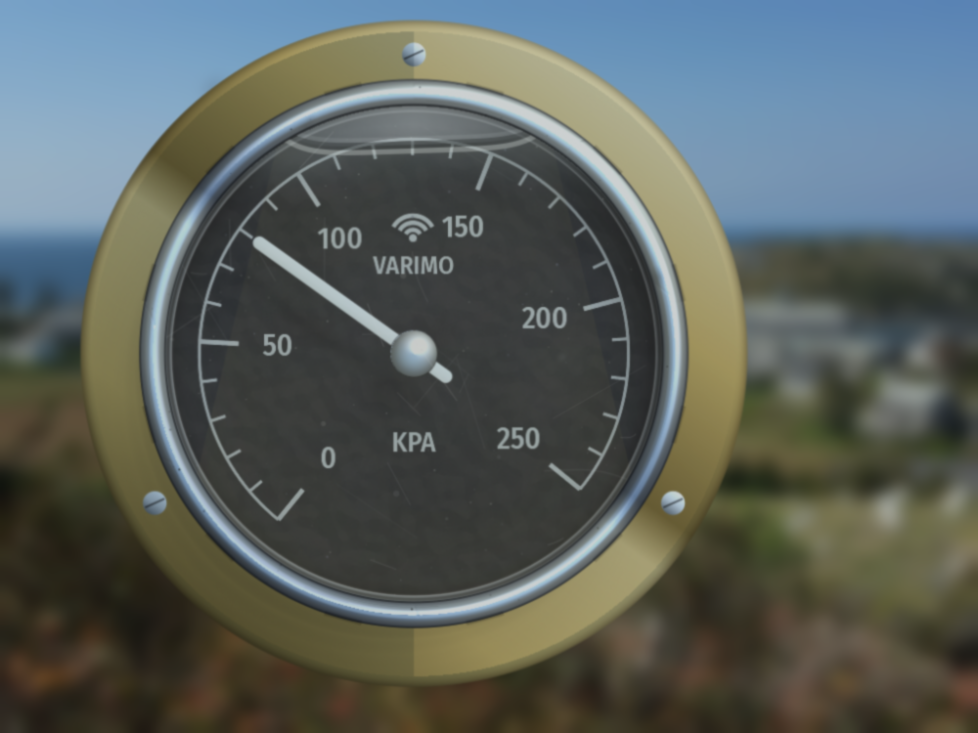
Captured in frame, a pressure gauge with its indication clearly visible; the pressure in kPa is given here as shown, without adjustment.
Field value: 80 kPa
